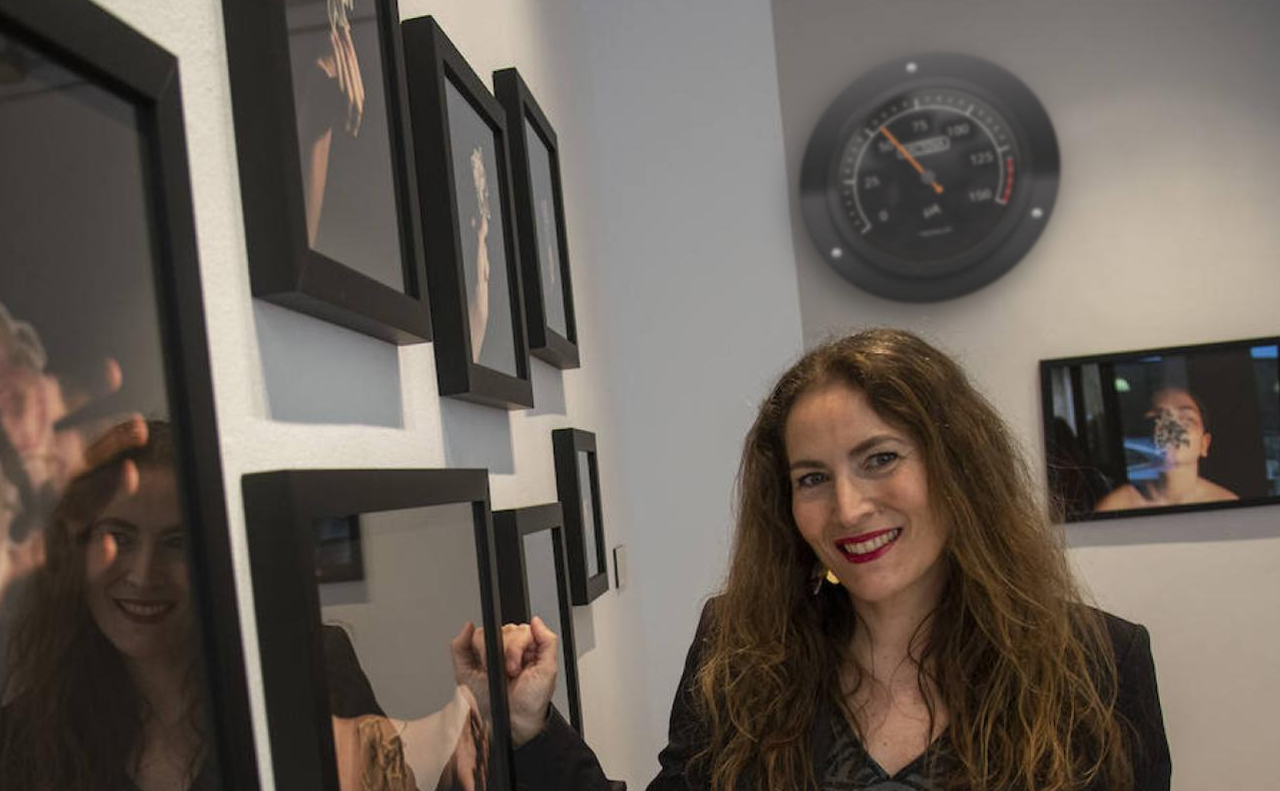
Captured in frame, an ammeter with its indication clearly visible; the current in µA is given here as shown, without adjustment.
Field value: 55 µA
